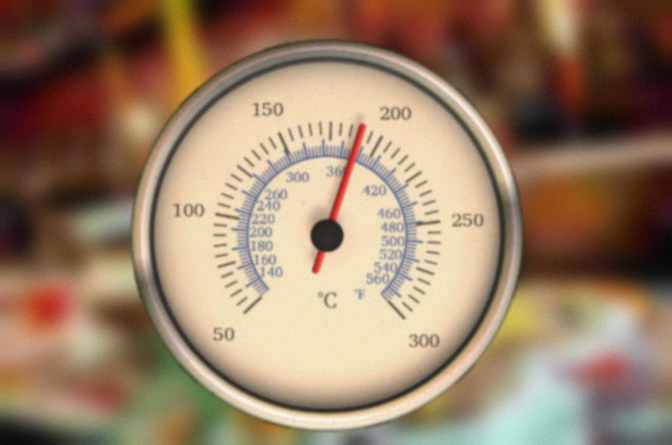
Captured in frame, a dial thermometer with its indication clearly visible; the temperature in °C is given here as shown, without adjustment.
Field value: 190 °C
